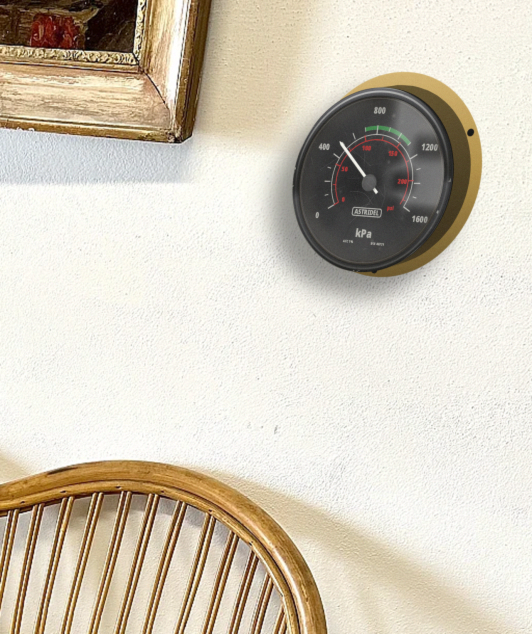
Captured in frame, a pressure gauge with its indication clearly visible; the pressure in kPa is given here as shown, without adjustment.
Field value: 500 kPa
